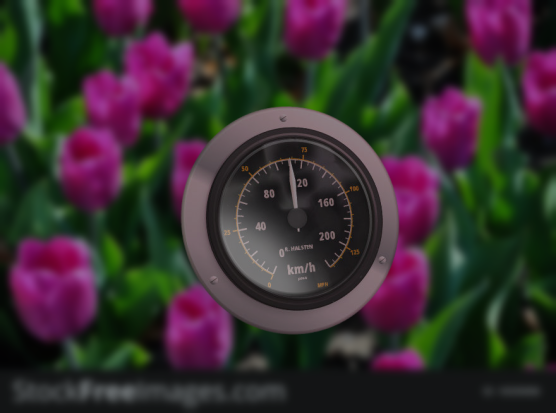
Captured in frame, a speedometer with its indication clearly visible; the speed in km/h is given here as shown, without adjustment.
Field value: 110 km/h
